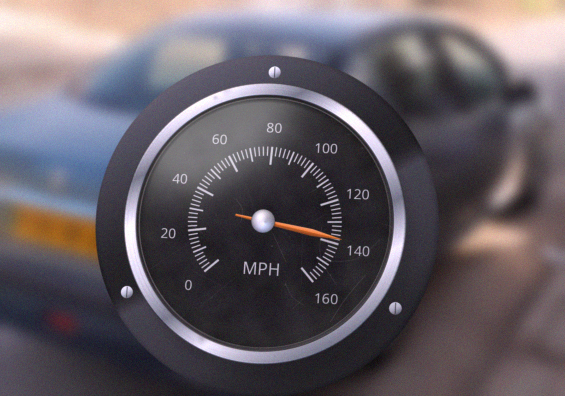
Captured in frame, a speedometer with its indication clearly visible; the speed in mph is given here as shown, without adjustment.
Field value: 138 mph
